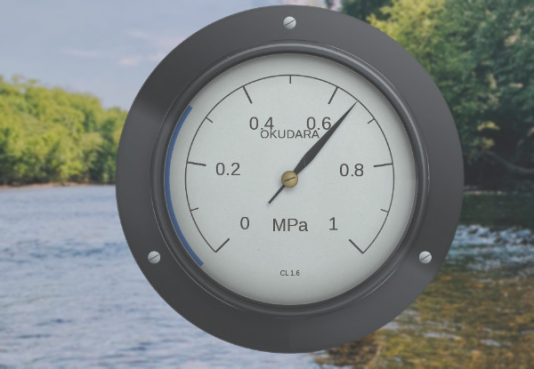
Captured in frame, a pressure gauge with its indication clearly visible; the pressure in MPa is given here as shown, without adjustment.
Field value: 0.65 MPa
